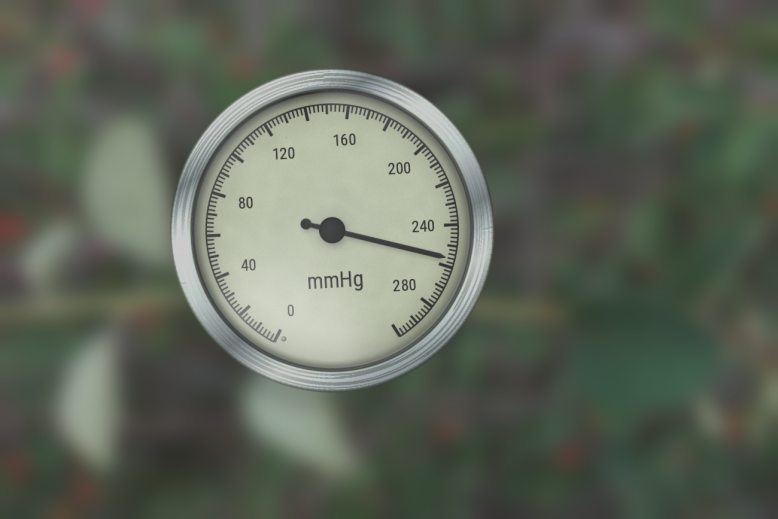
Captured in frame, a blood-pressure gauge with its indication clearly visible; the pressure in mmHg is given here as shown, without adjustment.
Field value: 256 mmHg
